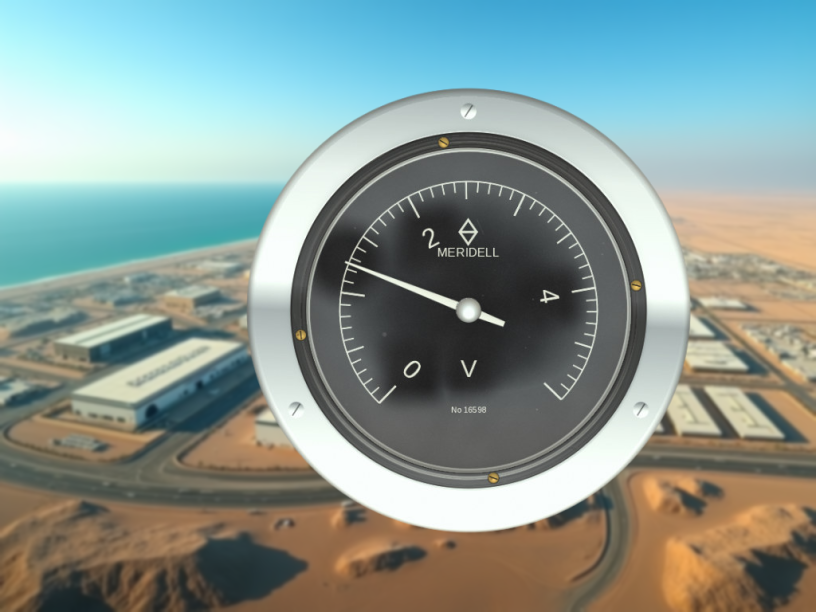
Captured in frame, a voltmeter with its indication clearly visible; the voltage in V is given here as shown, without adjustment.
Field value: 1.25 V
